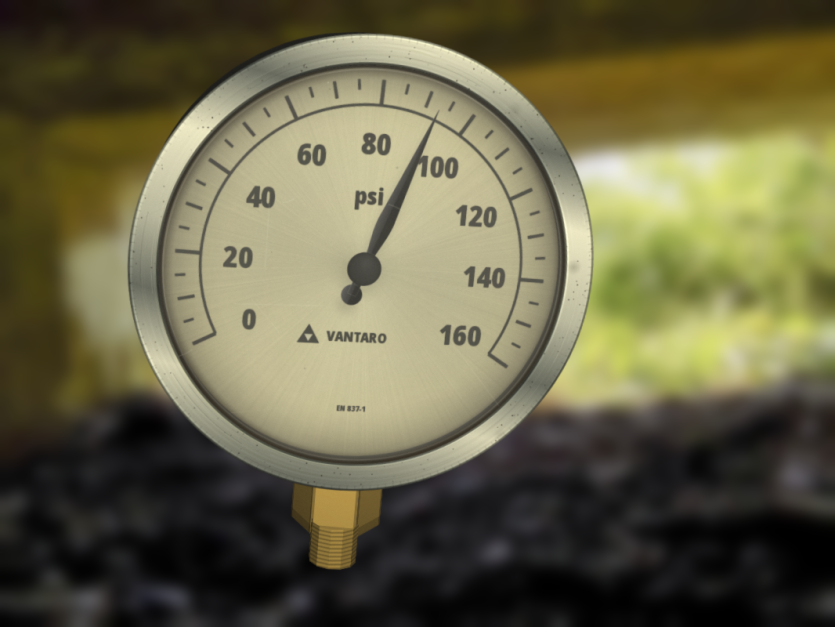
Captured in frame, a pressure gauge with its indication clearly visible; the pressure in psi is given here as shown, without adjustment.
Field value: 92.5 psi
